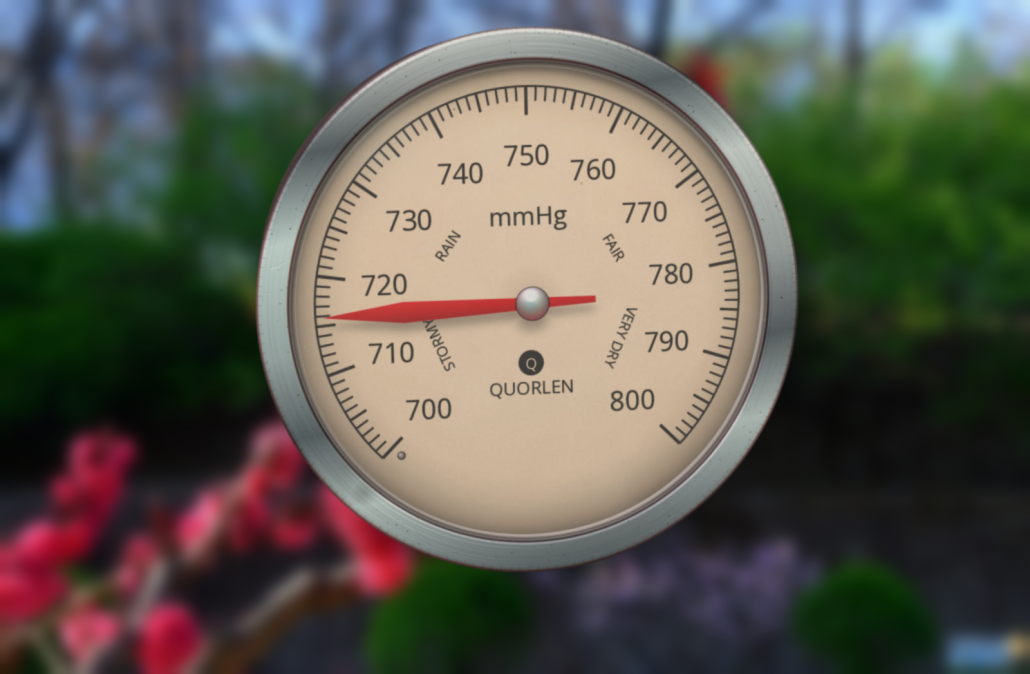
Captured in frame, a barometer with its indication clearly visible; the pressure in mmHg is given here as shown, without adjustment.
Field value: 716 mmHg
